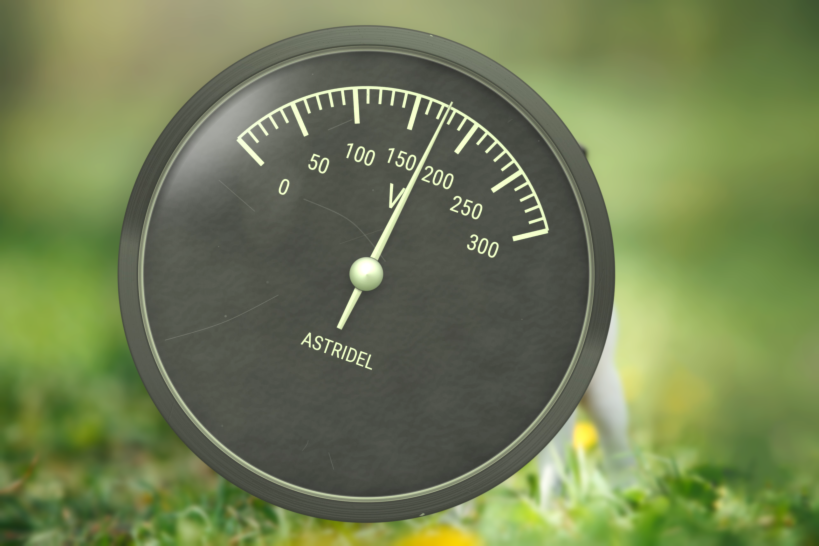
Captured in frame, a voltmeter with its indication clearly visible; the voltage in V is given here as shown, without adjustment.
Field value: 175 V
